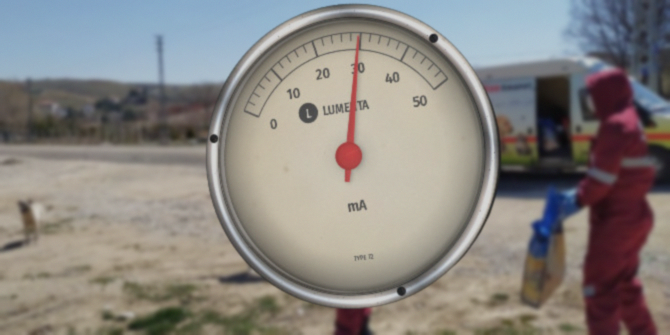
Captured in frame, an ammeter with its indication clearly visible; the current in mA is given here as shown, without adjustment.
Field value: 30 mA
